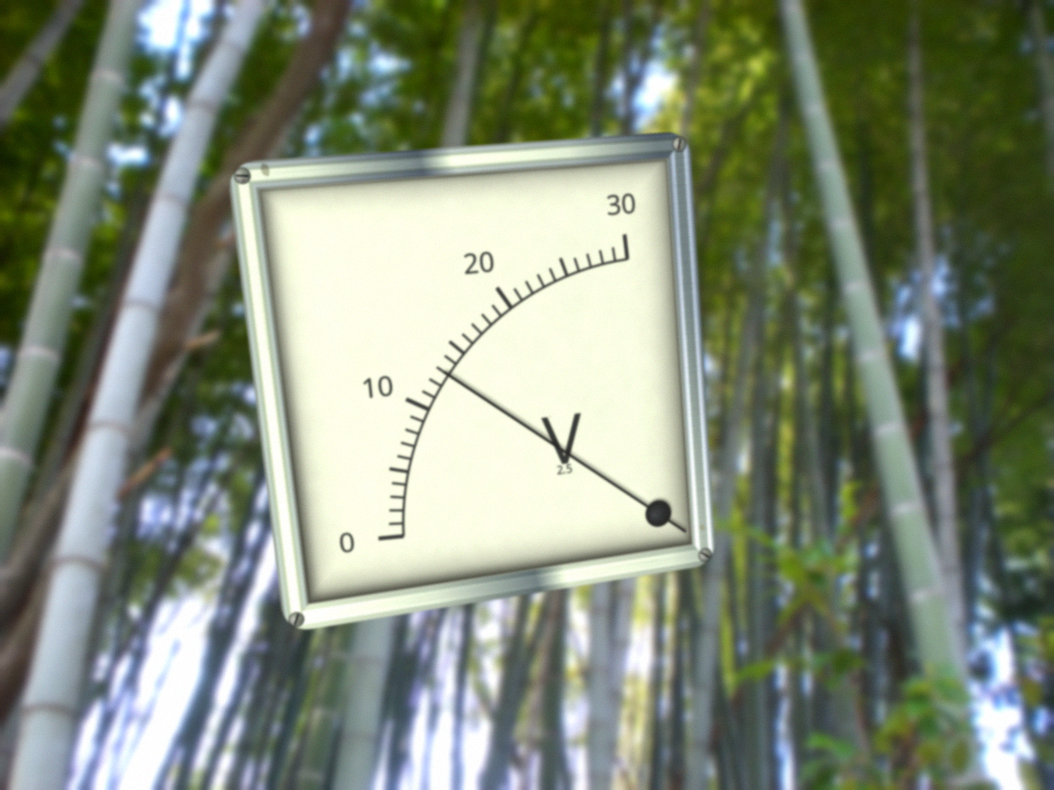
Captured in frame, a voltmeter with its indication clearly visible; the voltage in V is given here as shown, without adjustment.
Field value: 13 V
